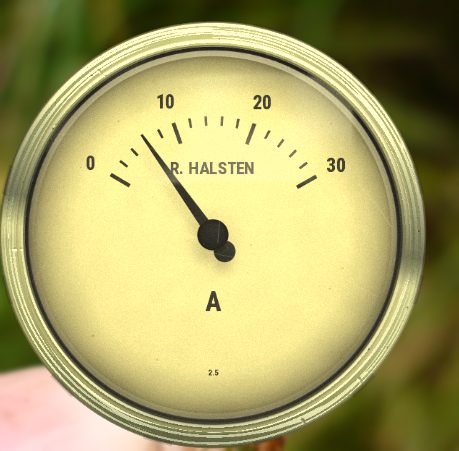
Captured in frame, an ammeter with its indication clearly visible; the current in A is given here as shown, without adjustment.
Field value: 6 A
